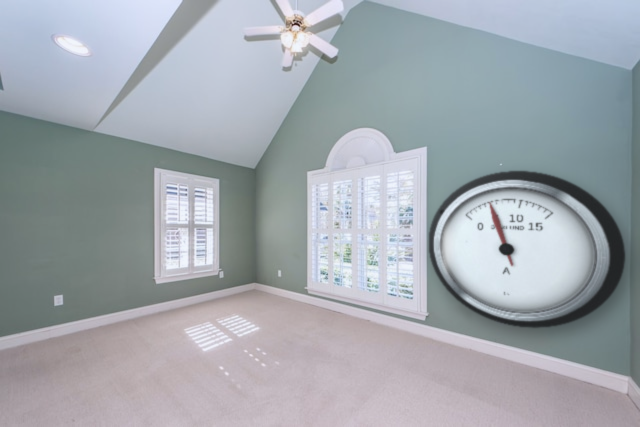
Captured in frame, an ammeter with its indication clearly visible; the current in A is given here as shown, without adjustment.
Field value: 5 A
